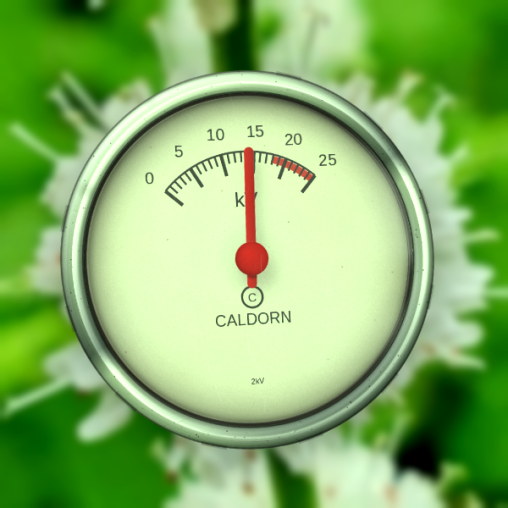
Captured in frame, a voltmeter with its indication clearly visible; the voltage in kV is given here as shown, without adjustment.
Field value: 14 kV
